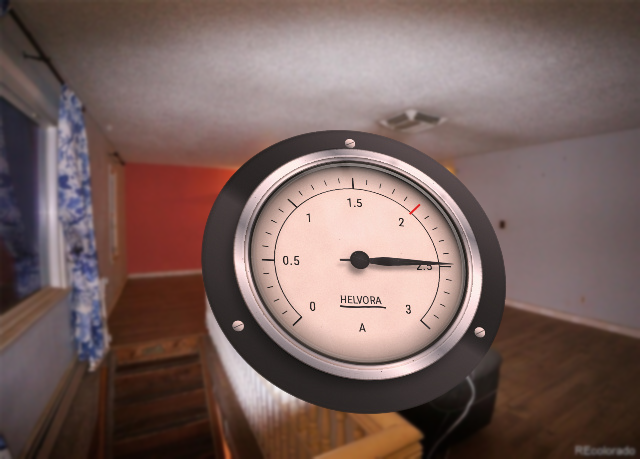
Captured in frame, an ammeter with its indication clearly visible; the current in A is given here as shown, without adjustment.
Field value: 2.5 A
